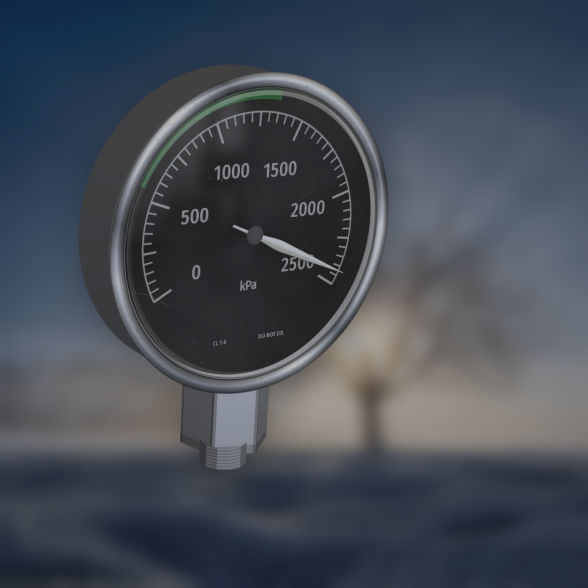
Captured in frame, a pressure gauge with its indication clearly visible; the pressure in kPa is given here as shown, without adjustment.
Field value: 2425 kPa
